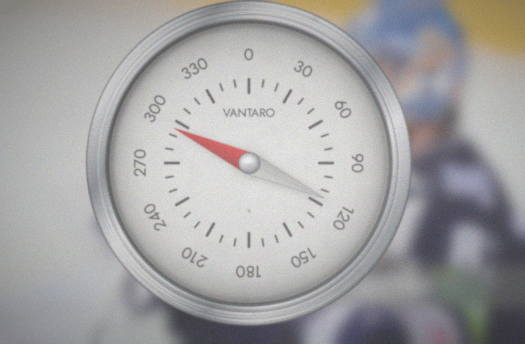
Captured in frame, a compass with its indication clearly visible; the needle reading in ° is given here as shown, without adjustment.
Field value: 295 °
